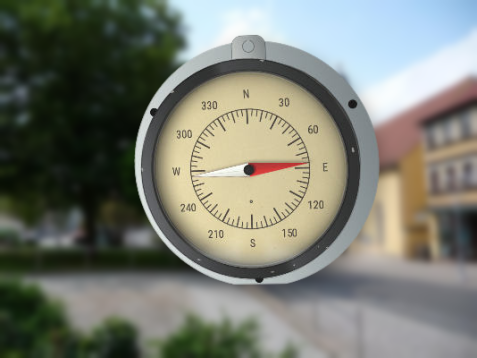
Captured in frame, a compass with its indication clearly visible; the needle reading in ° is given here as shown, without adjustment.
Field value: 85 °
